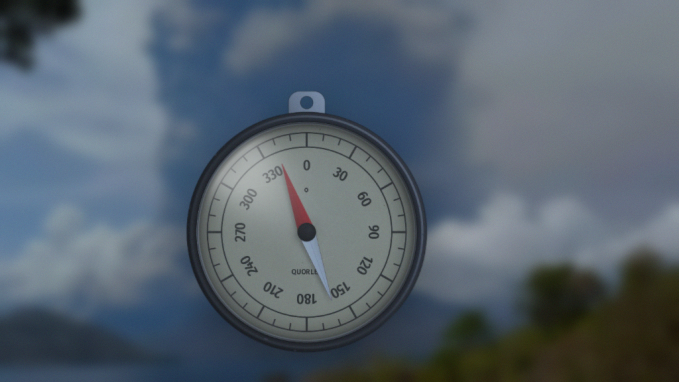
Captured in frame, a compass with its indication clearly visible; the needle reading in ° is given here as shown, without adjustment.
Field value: 340 °
